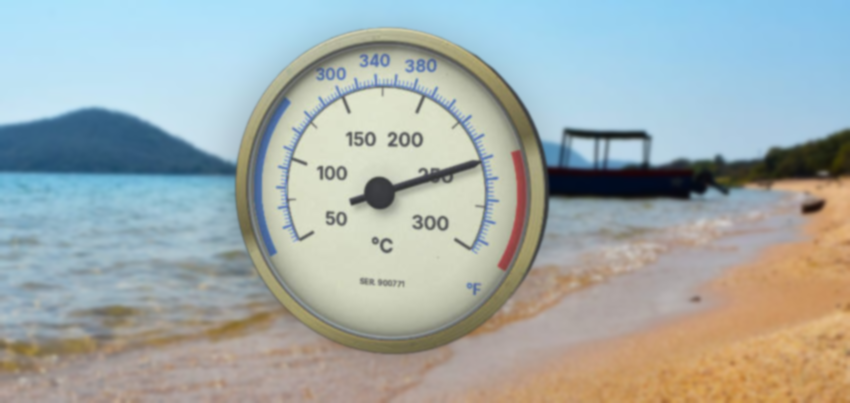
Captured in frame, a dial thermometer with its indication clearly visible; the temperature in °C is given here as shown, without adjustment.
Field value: 250 °C
